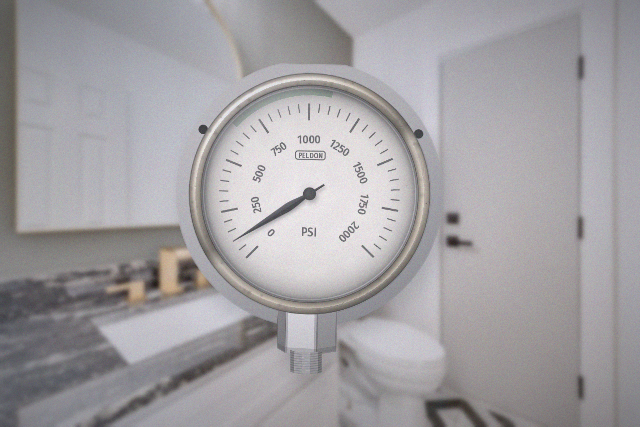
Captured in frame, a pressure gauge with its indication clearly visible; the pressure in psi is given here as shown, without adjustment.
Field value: 100 psi
